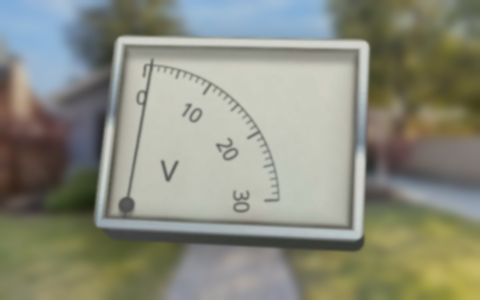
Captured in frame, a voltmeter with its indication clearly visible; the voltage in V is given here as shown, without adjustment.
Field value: 1 V
